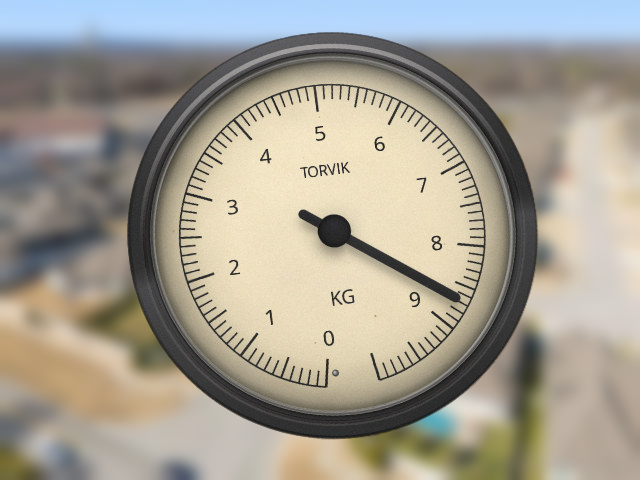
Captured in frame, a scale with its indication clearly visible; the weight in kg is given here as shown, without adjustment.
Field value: 8.7 kg
